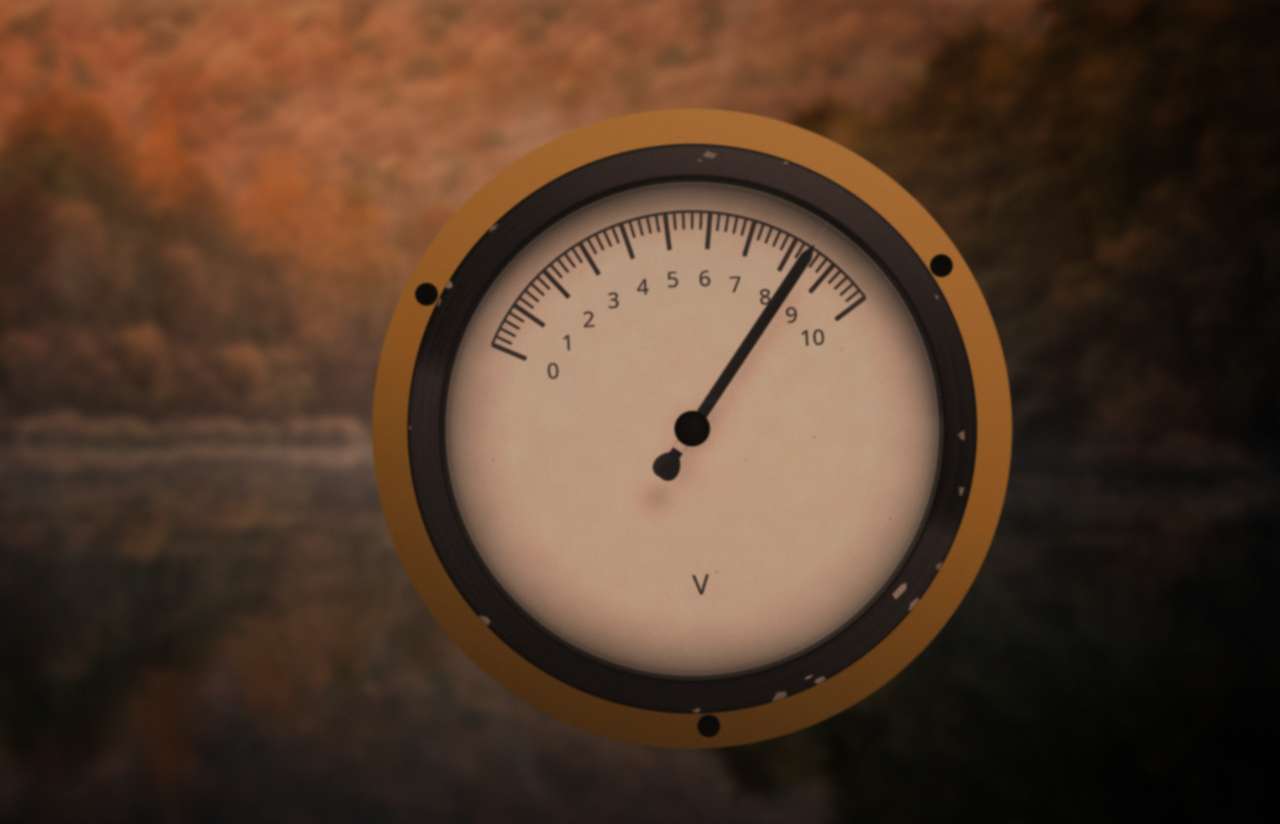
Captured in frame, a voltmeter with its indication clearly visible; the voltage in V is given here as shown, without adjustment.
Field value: 8.4 V
